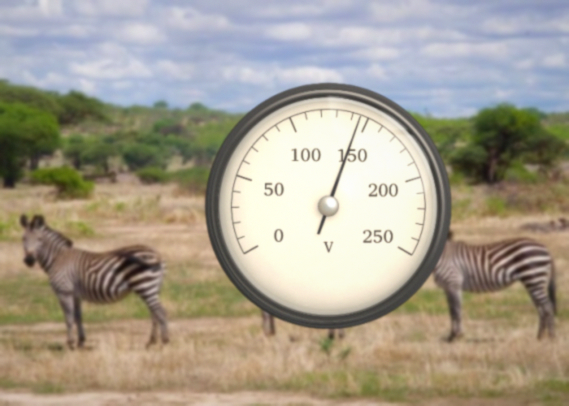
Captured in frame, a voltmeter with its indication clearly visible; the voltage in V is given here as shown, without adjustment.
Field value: 145 V
